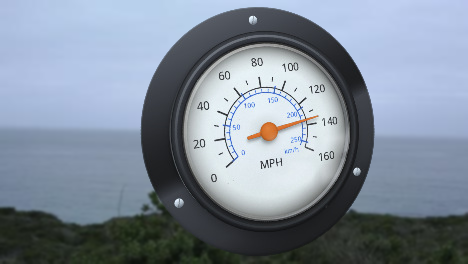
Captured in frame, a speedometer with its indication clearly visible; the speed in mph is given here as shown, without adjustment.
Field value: 135 mph
